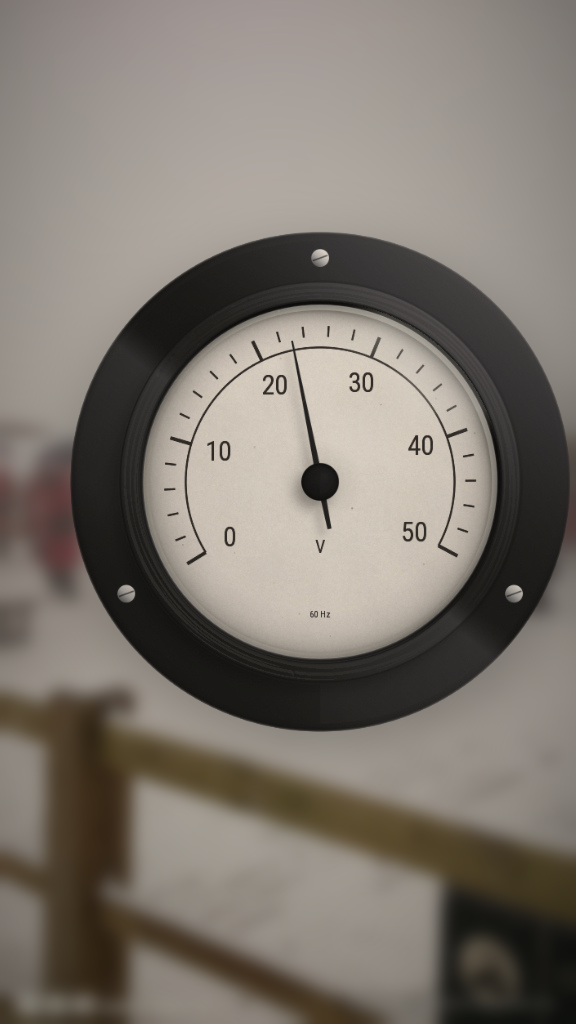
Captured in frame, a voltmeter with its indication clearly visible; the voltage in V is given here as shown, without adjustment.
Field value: 23 V
